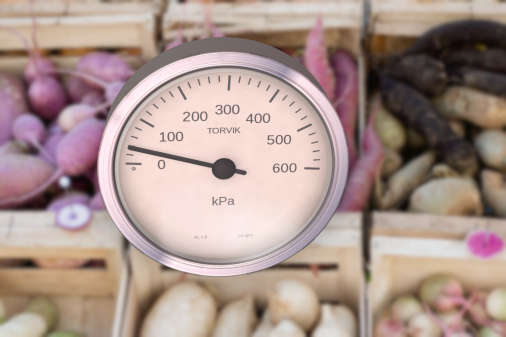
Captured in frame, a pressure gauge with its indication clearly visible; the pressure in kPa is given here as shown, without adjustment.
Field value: 40 kPa
